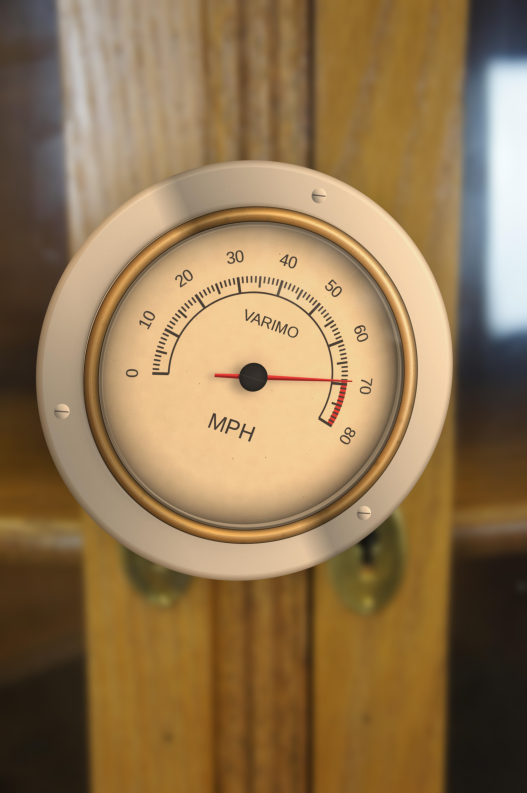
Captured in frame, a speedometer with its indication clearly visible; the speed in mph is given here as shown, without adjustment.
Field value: 69 mph
